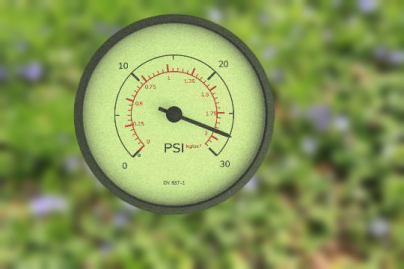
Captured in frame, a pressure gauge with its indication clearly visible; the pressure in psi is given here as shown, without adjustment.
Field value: 27.5 psi
